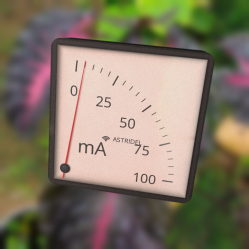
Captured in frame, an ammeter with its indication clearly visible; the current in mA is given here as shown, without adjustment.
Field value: 5 mA
